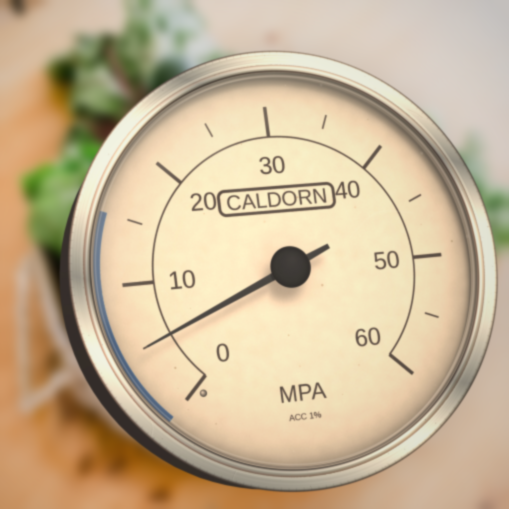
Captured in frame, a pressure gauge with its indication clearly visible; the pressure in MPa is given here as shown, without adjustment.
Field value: 5 MPa
